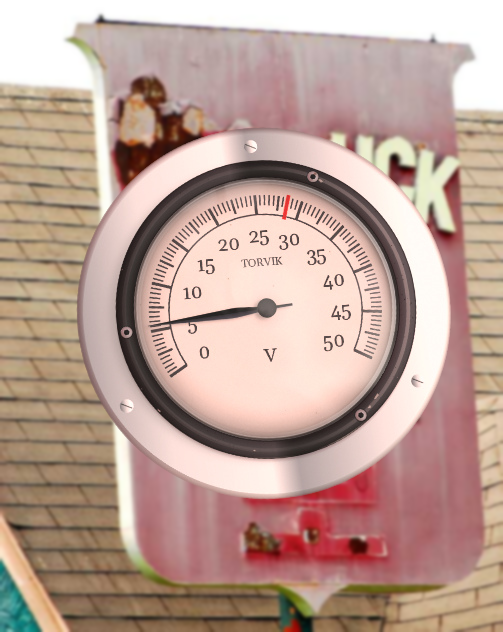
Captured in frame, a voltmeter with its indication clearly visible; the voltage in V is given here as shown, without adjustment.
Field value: 5.5 V
